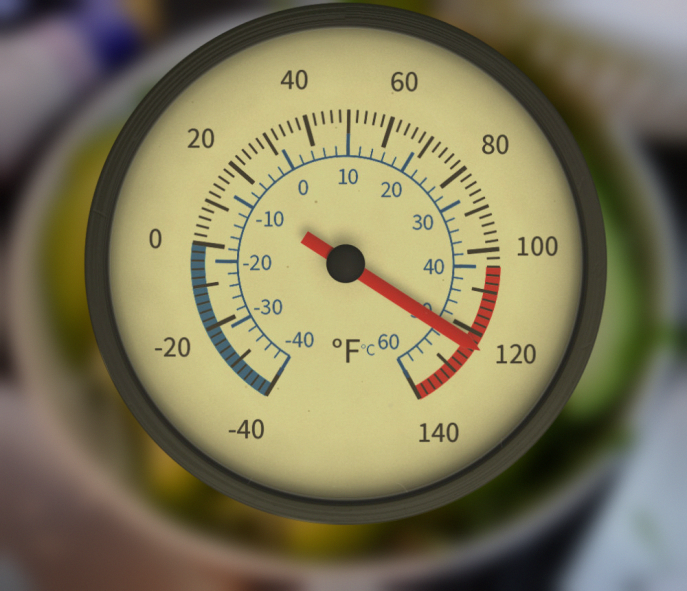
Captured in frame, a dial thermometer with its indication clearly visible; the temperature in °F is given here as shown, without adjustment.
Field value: 123 °F
